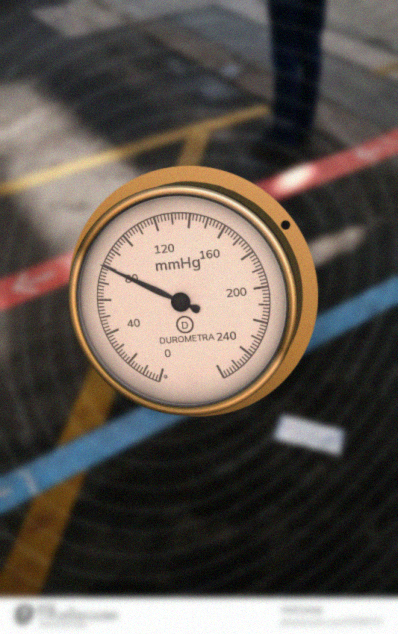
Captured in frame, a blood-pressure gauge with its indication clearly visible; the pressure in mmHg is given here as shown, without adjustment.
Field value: 80 mmHg
